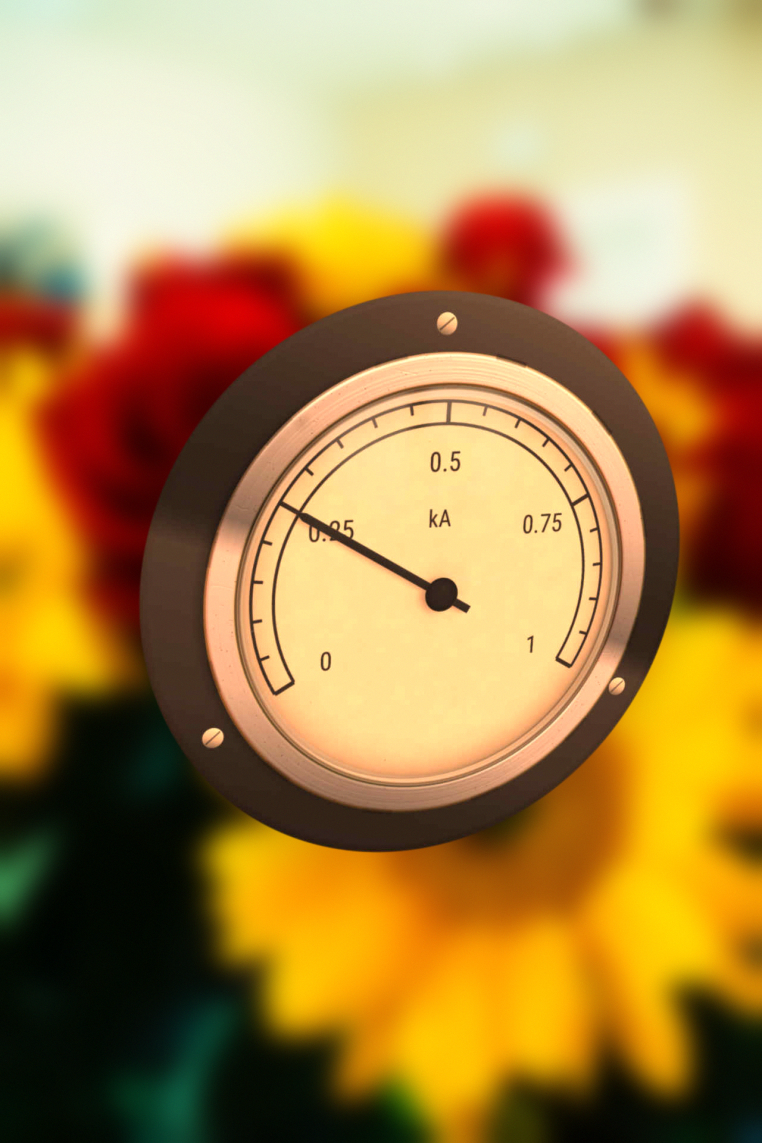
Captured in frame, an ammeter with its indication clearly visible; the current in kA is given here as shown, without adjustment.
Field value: 0.25 kA
